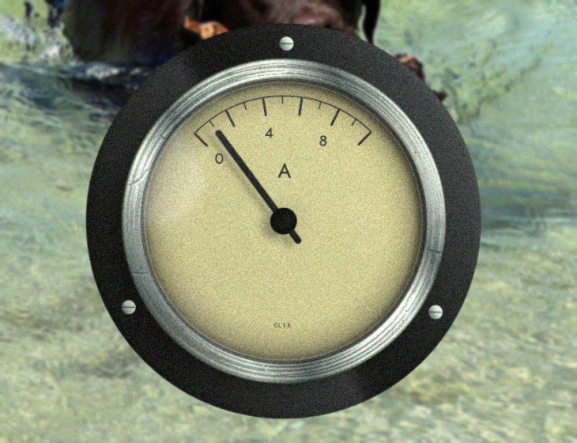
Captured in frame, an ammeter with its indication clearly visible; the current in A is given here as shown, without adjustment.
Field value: 1 A
